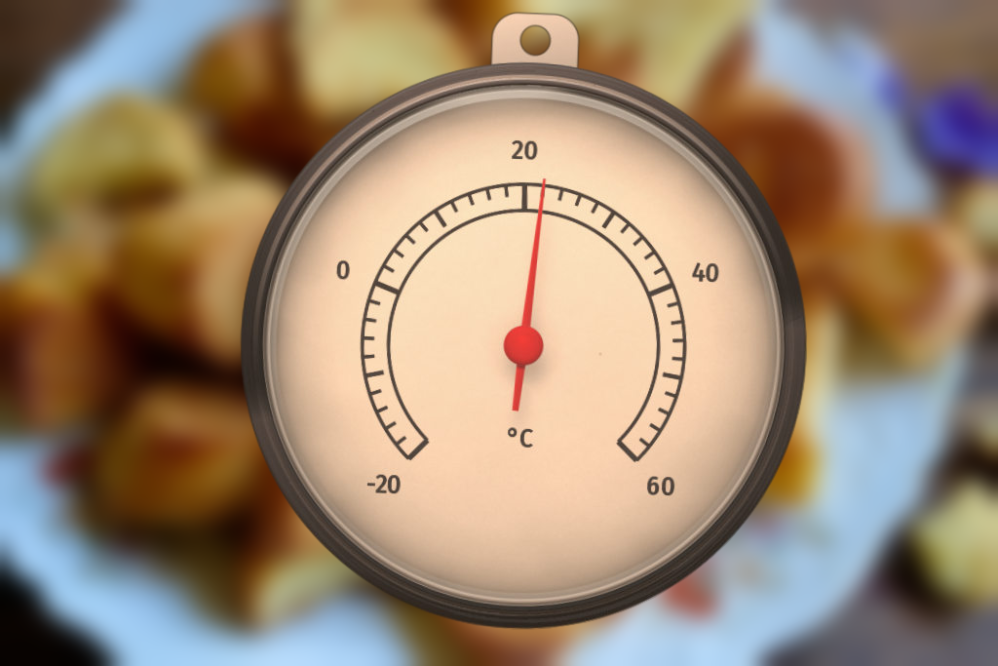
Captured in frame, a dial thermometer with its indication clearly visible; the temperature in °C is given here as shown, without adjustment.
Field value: 22 °C
